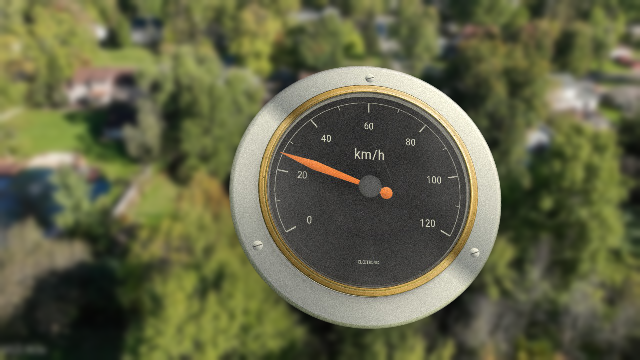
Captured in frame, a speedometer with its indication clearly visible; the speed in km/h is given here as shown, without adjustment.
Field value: 25 km/h
